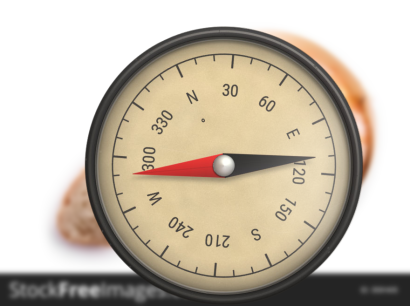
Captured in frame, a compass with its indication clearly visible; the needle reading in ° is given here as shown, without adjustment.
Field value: 290 °
